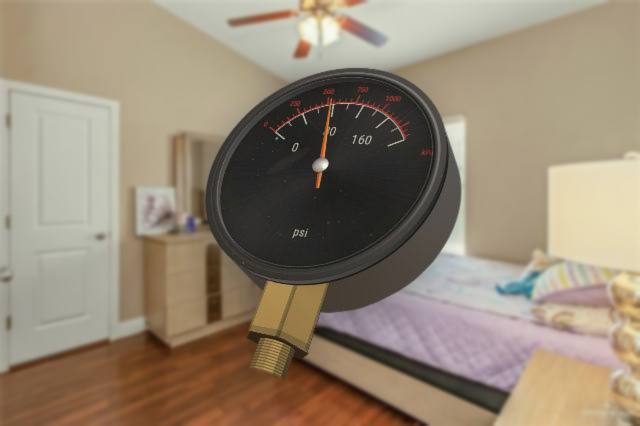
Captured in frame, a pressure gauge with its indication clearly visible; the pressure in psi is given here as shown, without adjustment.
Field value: 80 psi
